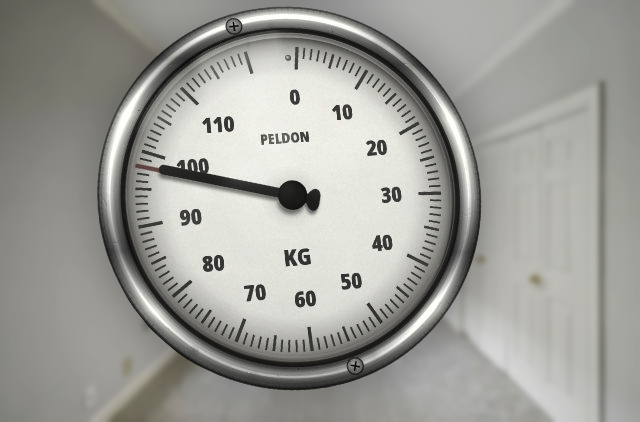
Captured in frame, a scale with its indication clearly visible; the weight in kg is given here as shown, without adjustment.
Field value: 98 kg
